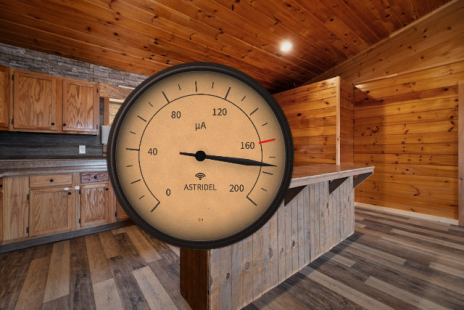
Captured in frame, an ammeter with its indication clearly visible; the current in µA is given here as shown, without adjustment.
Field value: 175 µA
